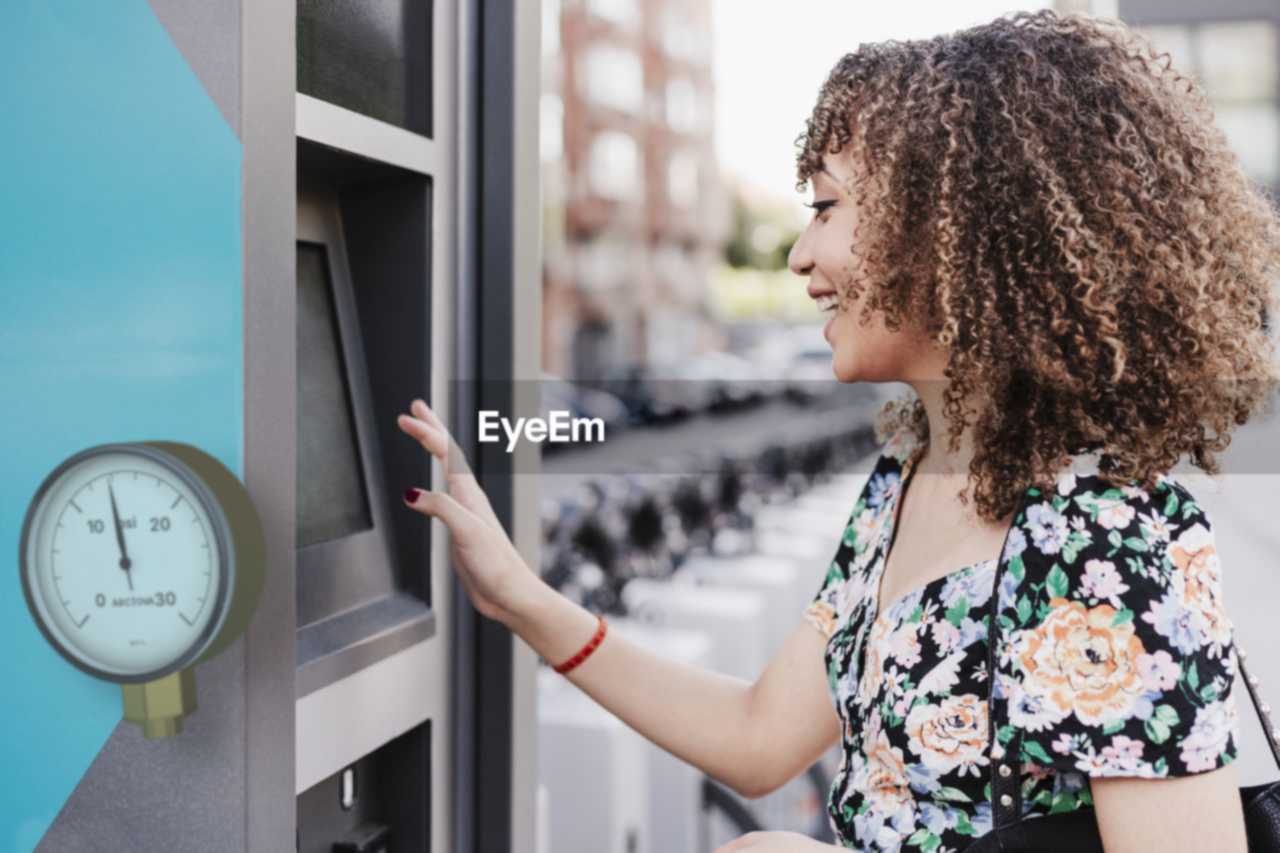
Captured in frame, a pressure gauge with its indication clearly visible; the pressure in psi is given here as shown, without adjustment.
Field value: 14 psi
